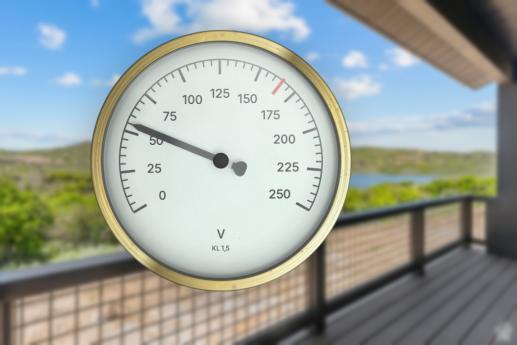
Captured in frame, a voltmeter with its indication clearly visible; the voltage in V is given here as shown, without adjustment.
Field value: 55 V
